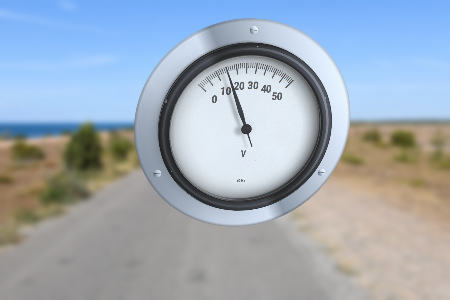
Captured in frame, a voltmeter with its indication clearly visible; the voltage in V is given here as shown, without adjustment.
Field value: 15 V
